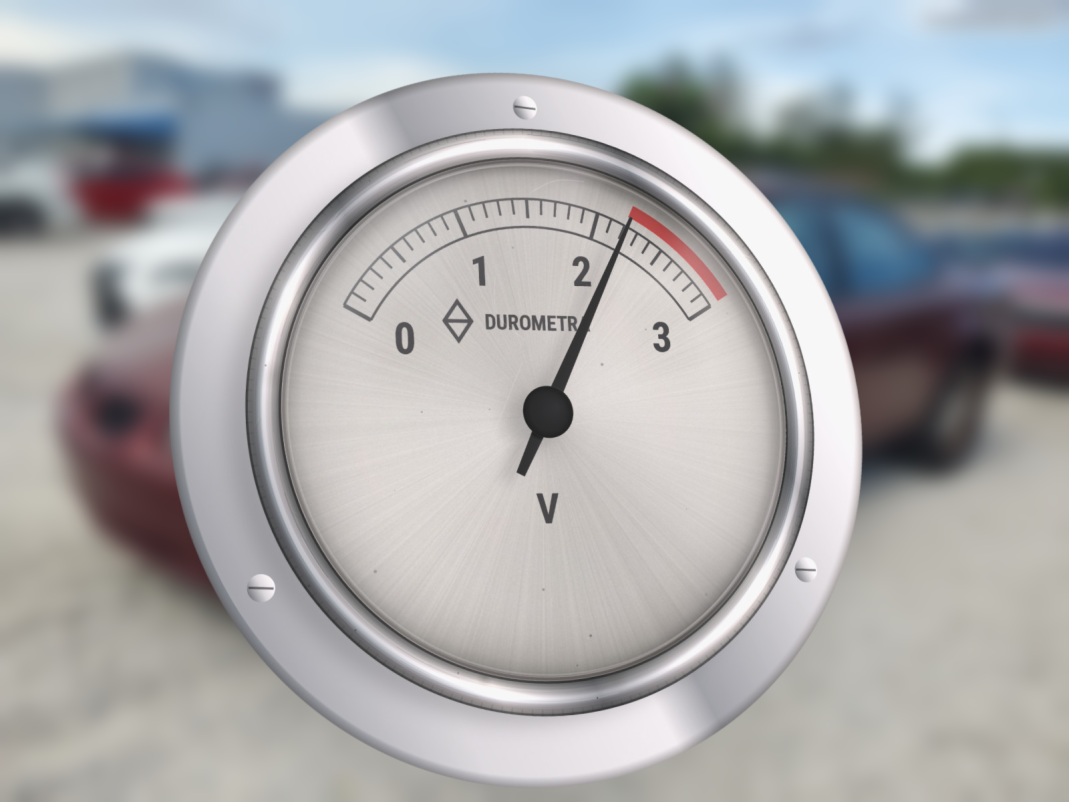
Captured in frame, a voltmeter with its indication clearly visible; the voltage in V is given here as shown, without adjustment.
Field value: 2.2 V
